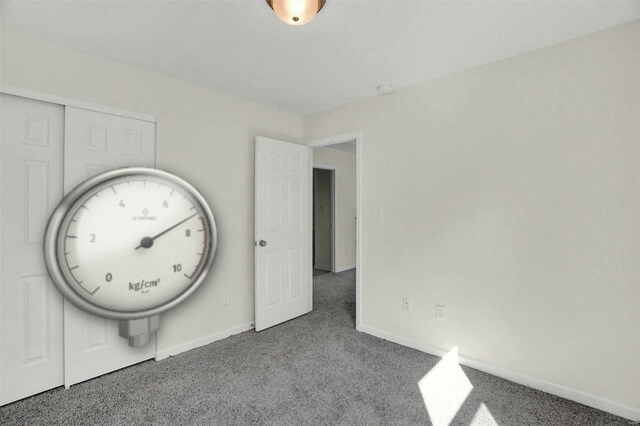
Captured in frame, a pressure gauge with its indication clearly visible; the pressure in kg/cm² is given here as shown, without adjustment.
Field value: 7.25 kg/cm²
